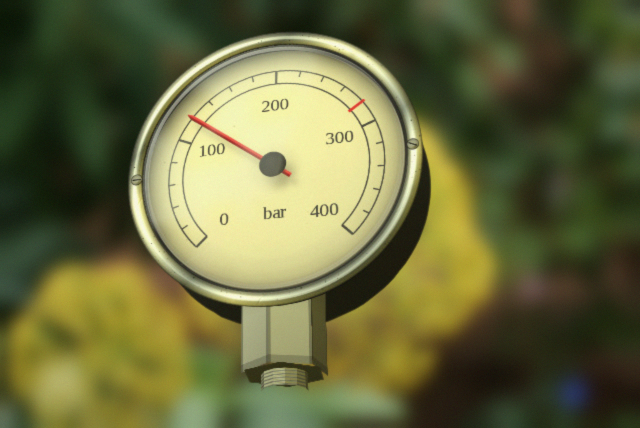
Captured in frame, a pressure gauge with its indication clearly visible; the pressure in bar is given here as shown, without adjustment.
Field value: 120 bar
